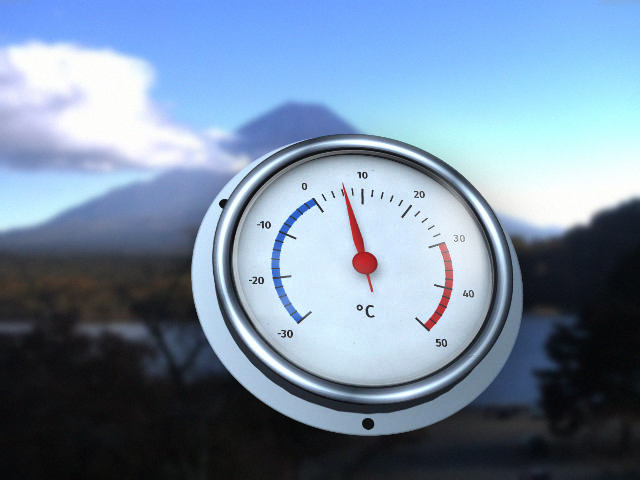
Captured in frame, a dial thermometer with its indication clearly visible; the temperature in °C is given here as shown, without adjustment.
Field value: 6 °C
